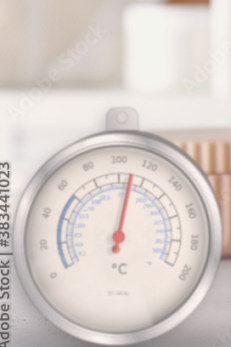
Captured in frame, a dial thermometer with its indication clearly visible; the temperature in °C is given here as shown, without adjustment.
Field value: 110 °C
